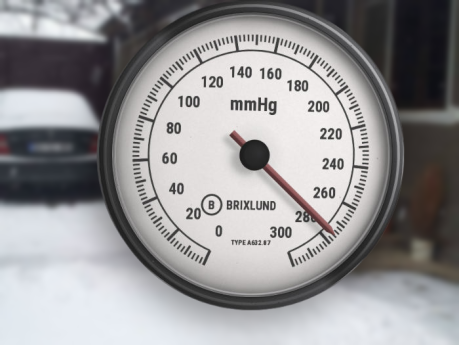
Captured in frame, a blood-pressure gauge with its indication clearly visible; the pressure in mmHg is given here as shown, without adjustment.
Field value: 276 mmHg
